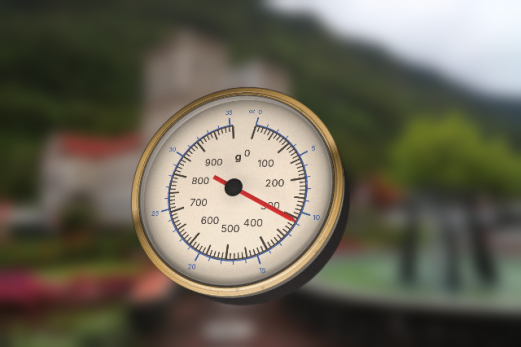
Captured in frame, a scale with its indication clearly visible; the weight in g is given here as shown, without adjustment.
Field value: 310 g
